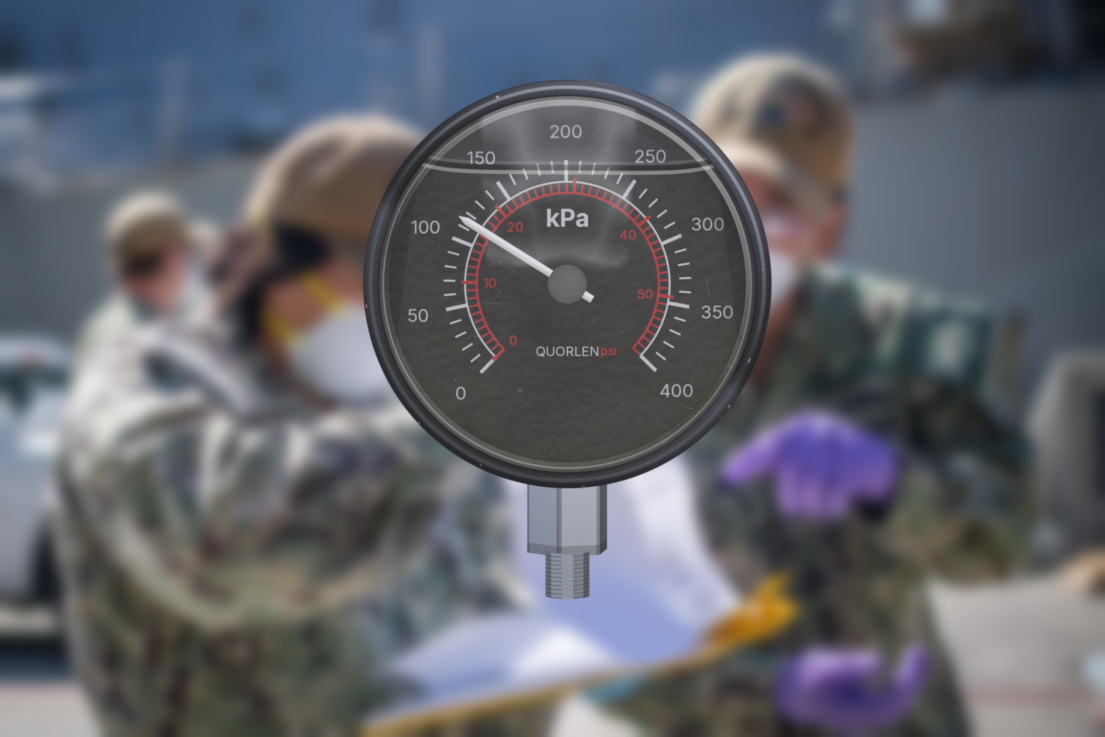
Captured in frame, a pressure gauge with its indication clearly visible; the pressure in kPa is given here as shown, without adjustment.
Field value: 115 kPa
